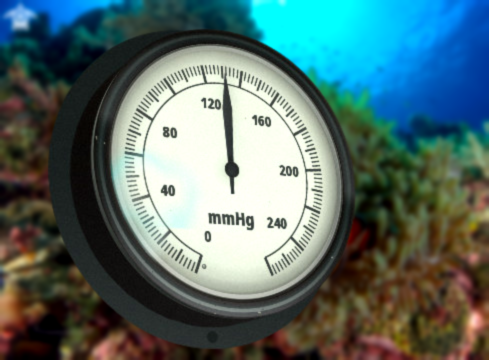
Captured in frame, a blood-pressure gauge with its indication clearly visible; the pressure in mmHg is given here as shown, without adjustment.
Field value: 130 mmHg
